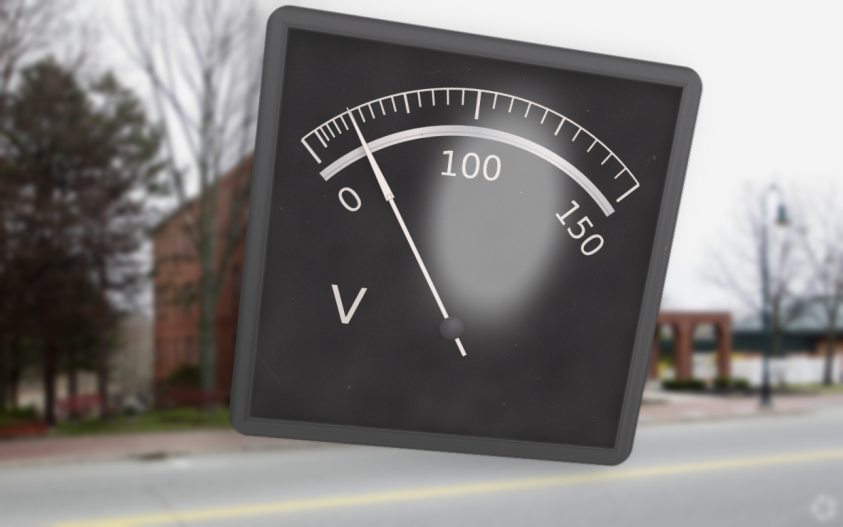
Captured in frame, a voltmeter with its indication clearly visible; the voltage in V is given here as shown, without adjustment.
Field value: 50 V
